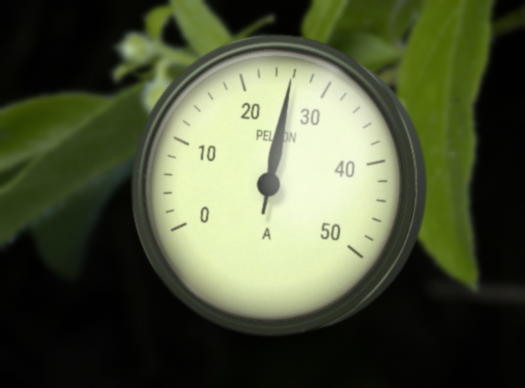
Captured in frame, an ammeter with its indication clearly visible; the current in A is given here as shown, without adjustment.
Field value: 26 A
